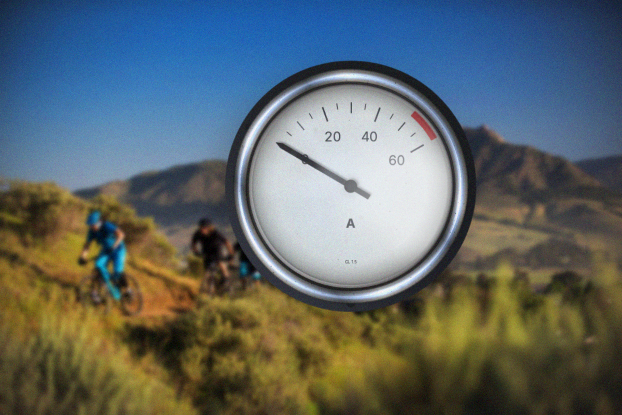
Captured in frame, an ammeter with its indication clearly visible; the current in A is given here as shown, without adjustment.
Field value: 0 A
